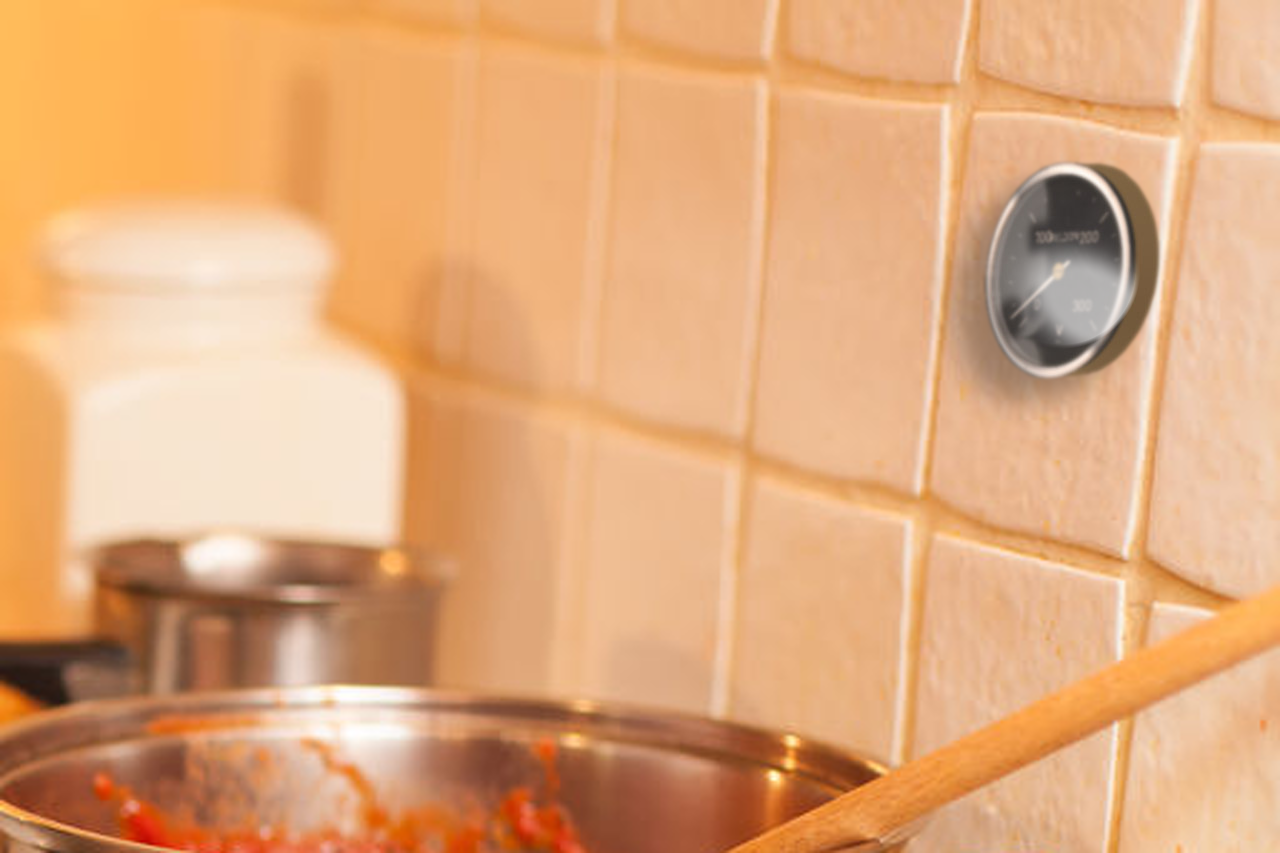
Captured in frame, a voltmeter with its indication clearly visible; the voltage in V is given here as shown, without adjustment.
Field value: 10 V
